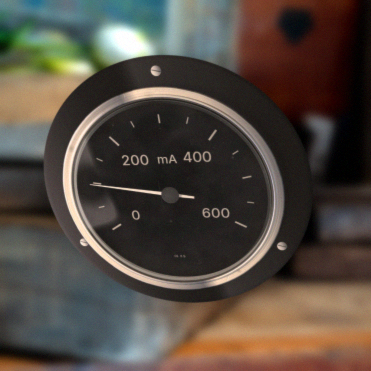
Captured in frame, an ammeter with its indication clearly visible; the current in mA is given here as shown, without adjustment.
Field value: 100 mA
